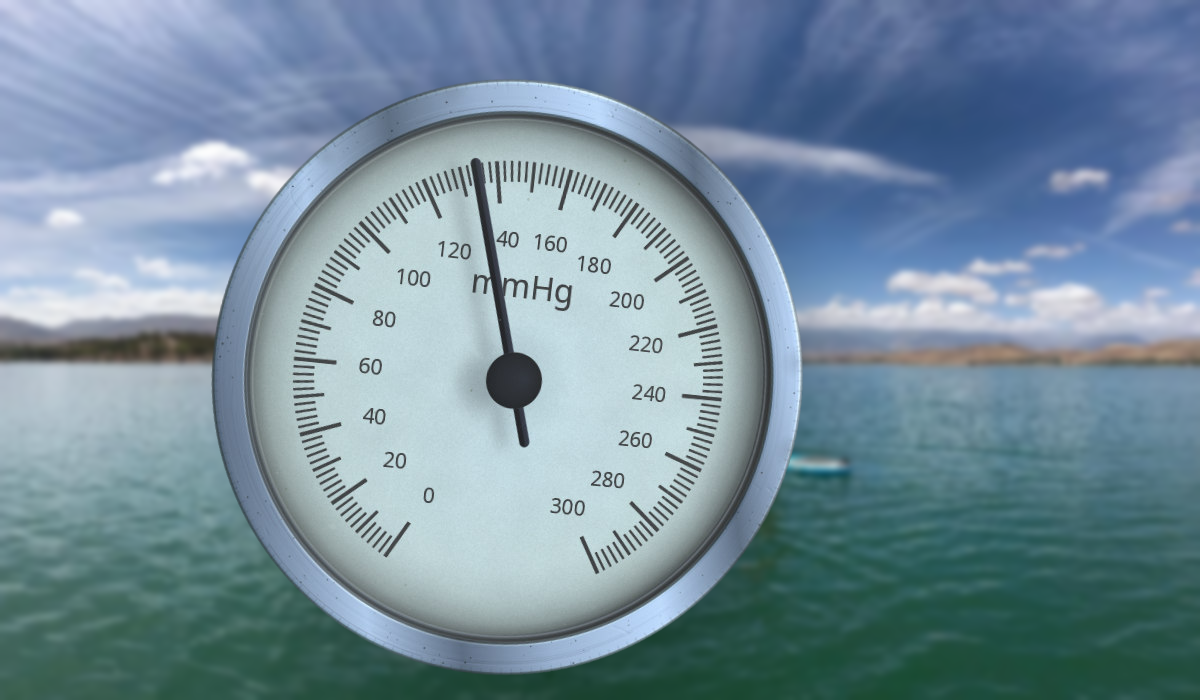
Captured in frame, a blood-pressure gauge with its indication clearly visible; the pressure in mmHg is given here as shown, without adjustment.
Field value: 134 mmHg
